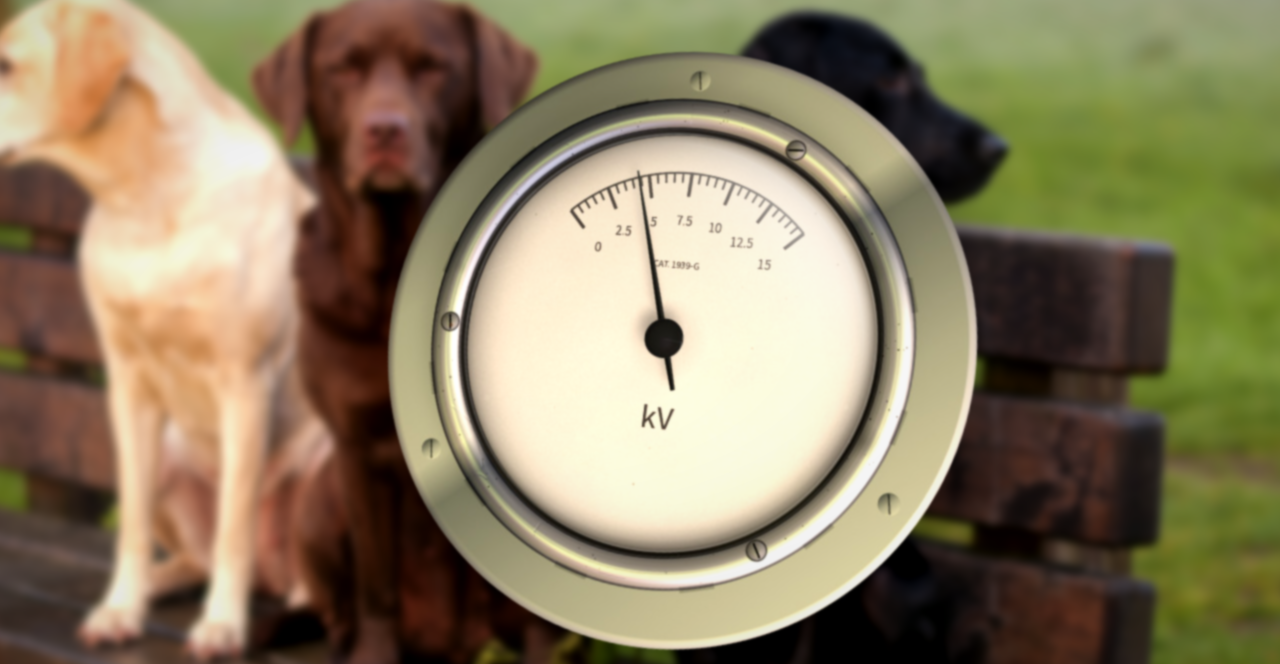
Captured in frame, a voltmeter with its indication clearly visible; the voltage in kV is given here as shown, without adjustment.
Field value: 4.5 kV
